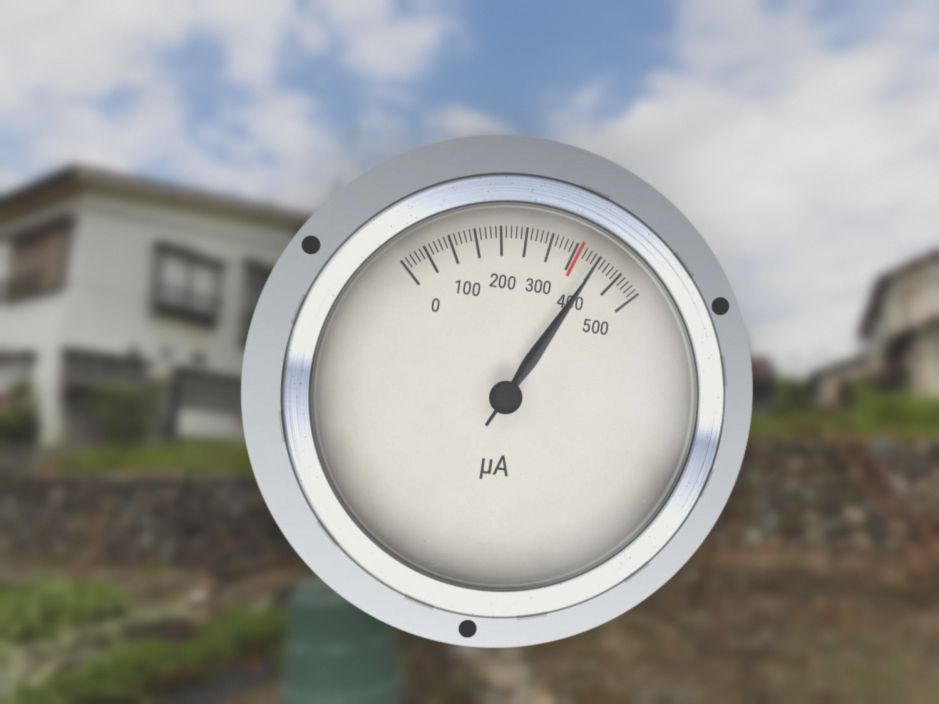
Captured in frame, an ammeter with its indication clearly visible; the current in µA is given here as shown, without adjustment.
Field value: 400 µA
